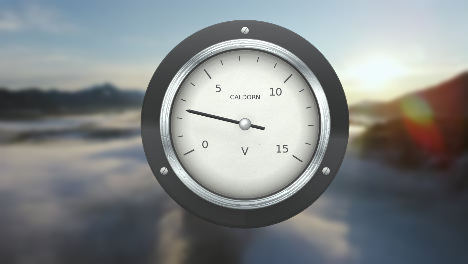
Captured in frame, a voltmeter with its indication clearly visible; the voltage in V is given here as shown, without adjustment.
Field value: 2.5 V
